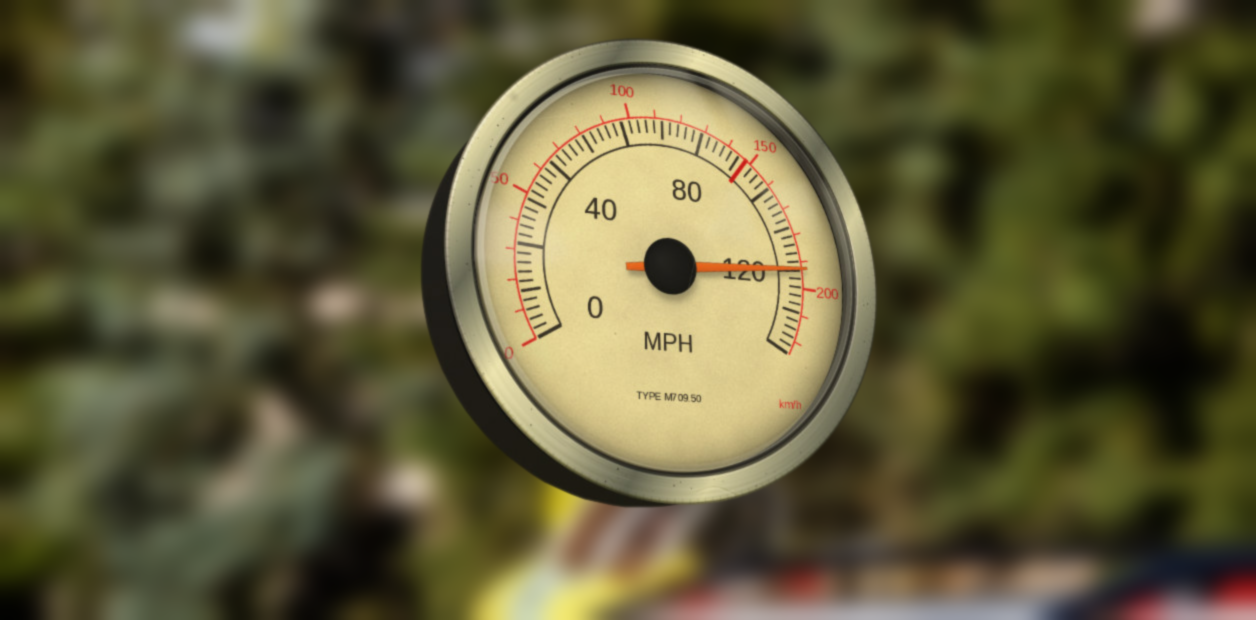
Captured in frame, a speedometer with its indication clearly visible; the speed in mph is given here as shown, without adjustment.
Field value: 120 mph
